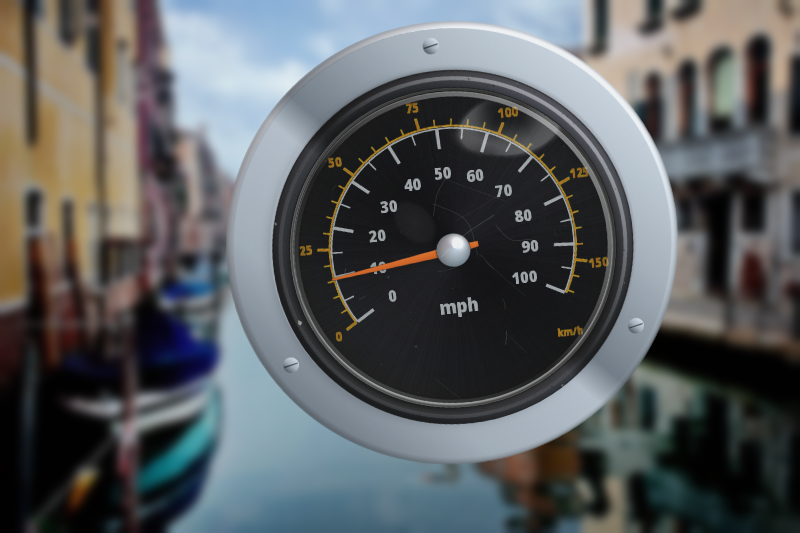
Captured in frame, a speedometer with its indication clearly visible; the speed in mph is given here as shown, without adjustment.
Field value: 10 mph
